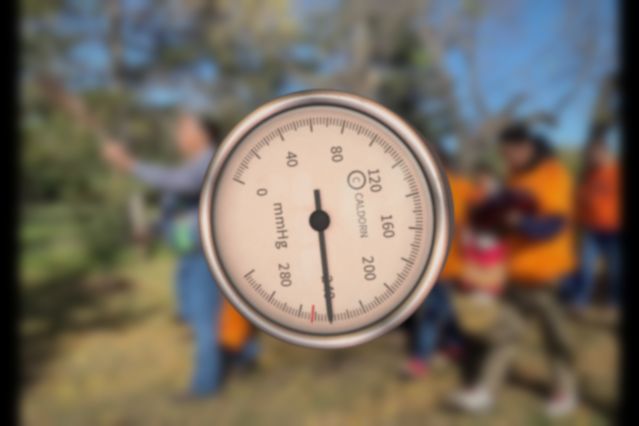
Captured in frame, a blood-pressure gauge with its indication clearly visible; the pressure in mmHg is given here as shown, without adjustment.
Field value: 240 mmHg
